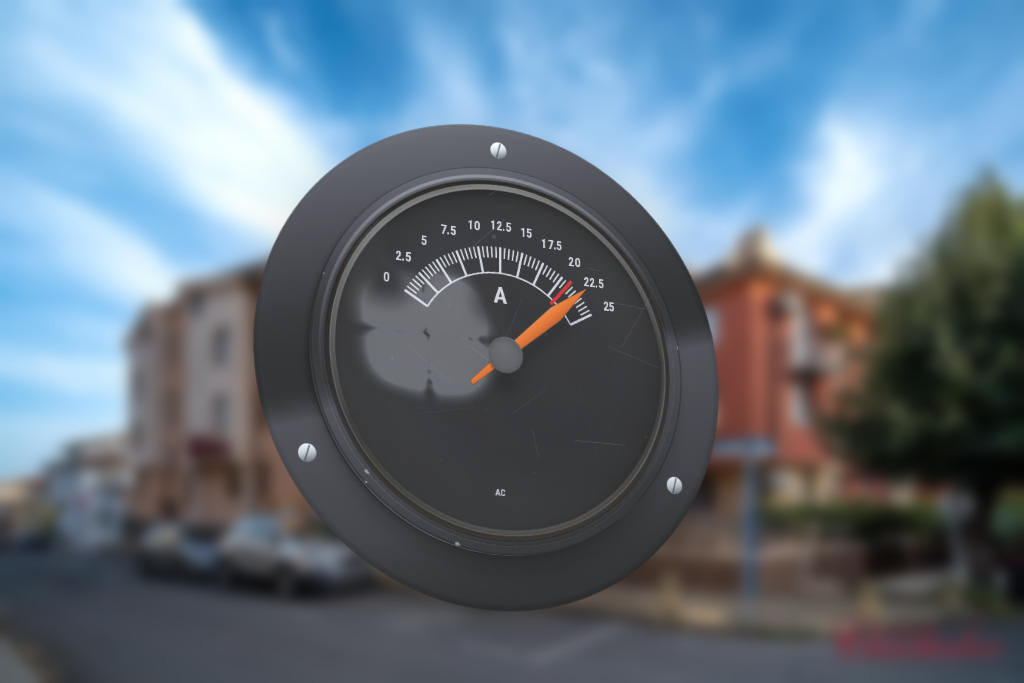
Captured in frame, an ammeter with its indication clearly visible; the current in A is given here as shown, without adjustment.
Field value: 22.5 A
